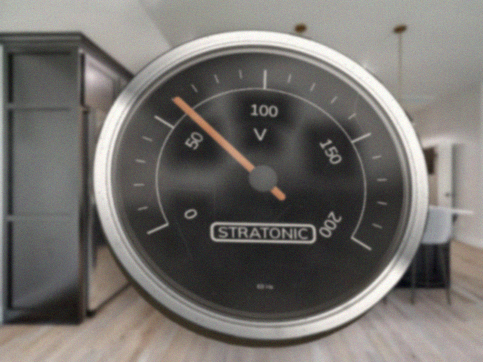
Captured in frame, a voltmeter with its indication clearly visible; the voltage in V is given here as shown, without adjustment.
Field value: 60 V
